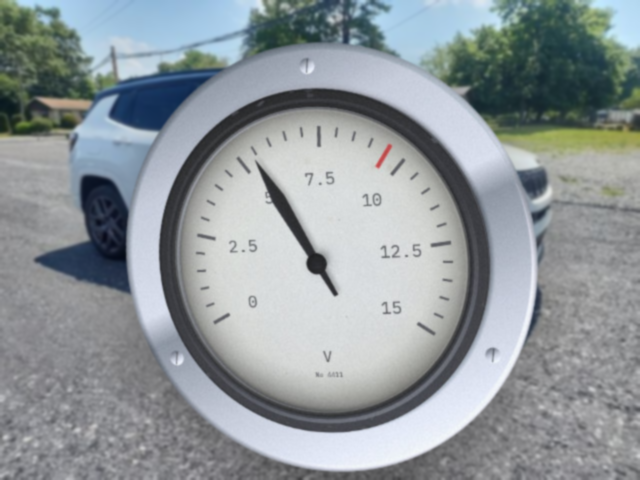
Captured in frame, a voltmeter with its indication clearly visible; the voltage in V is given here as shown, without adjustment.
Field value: 5.5 V
